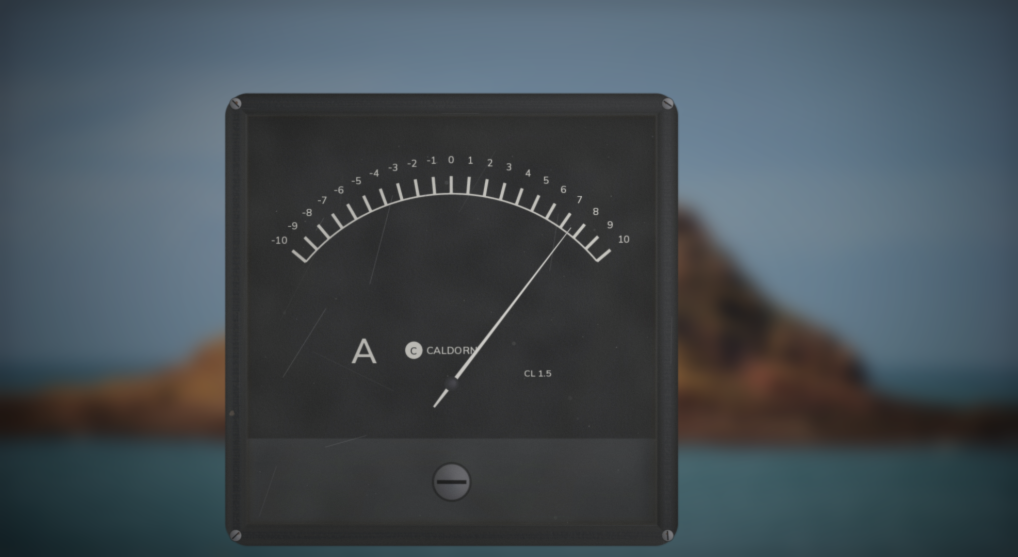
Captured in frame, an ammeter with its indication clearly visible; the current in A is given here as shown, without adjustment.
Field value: 7.5 A
